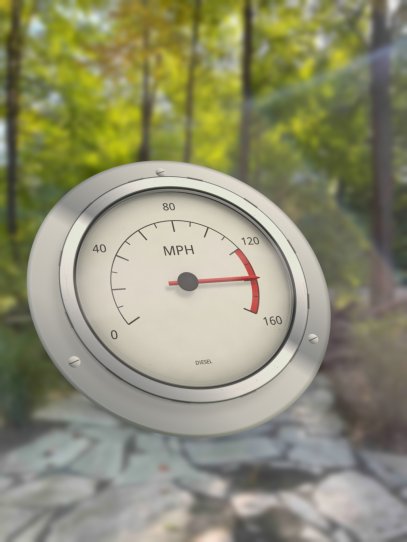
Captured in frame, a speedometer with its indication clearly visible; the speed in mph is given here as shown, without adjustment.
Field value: 140 mph
